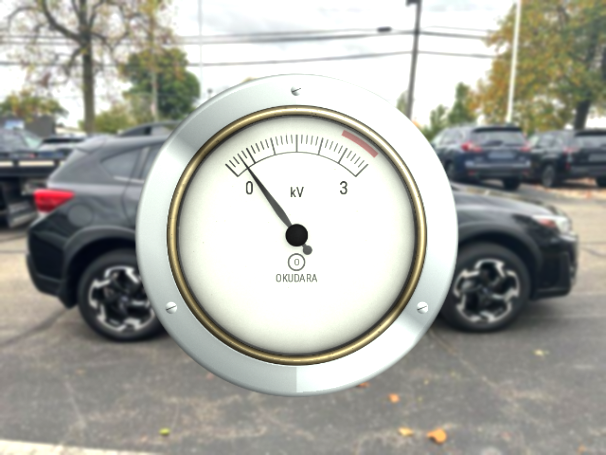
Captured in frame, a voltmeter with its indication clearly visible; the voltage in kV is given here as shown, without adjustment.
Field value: 0.3 kV
